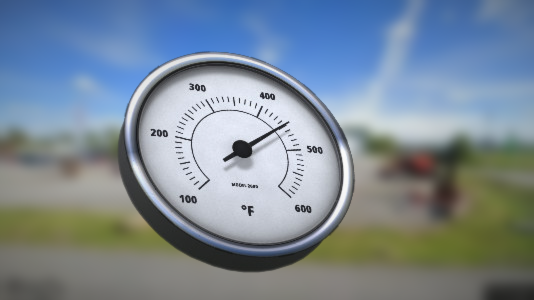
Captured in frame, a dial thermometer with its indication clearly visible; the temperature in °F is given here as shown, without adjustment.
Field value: 450 °F
